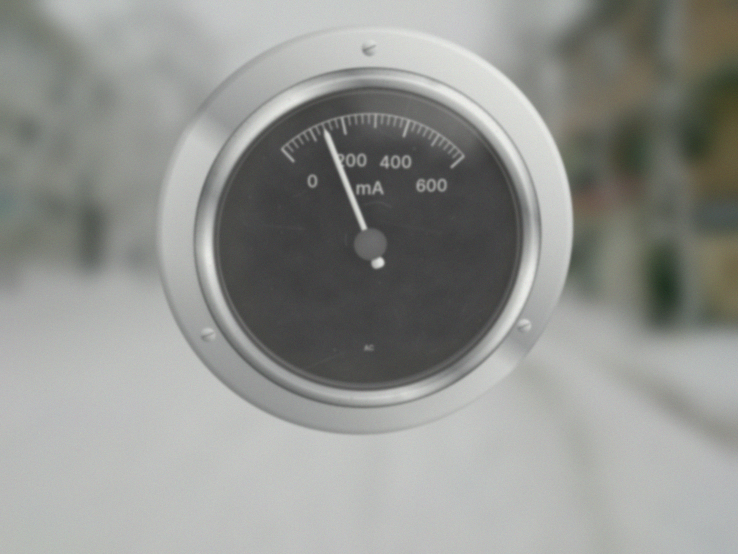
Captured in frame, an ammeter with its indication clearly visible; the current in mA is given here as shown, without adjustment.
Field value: 140 mA
